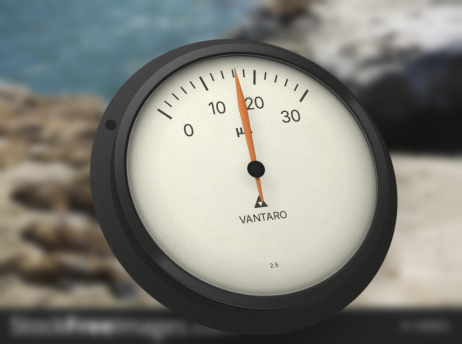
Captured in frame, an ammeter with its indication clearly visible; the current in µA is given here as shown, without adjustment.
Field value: 16 µA
